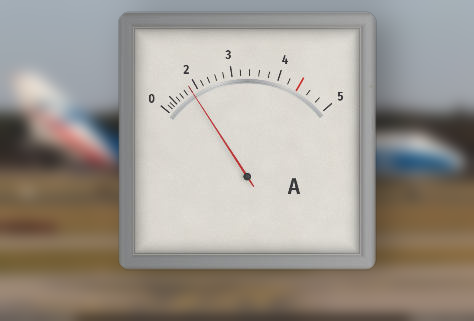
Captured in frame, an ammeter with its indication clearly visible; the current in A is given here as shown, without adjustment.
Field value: 1.8 A
